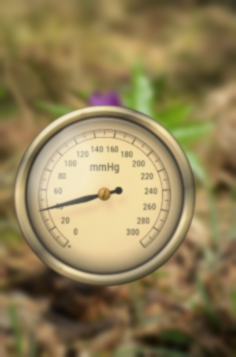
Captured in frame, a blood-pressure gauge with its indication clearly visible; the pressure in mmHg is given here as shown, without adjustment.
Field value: 40 mmHg
